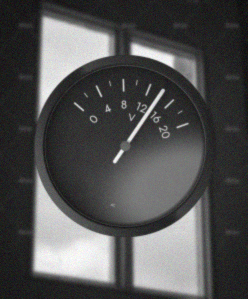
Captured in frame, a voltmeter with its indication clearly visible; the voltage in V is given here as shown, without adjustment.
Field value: 14 V
